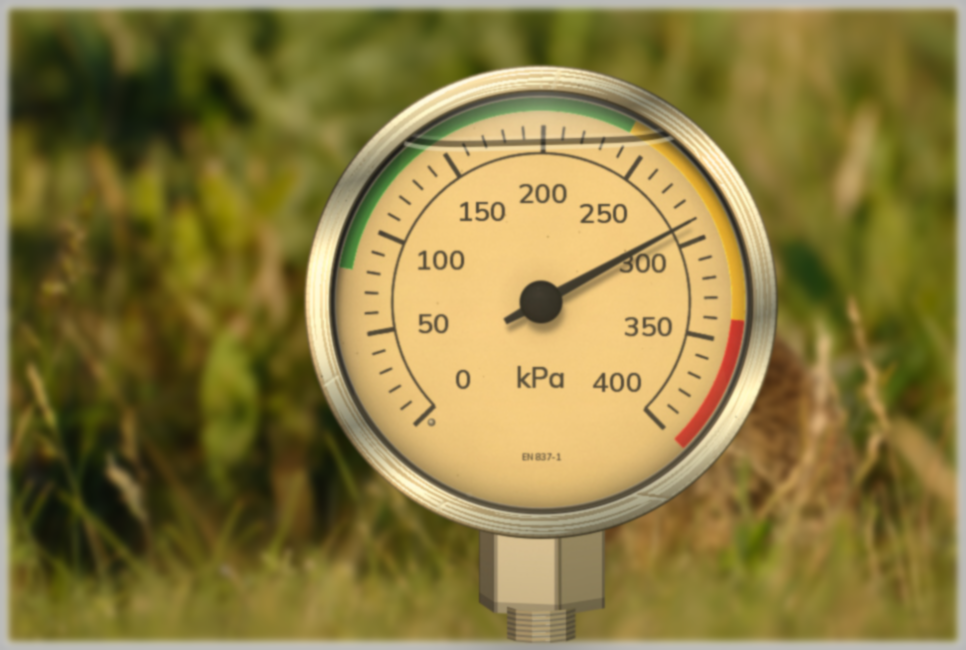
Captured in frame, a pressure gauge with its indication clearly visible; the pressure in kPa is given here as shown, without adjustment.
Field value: 290 kPa
